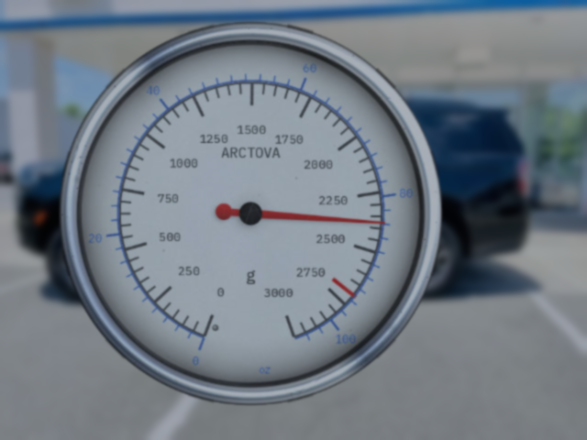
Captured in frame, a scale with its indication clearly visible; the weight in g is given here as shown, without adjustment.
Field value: 2375 g
